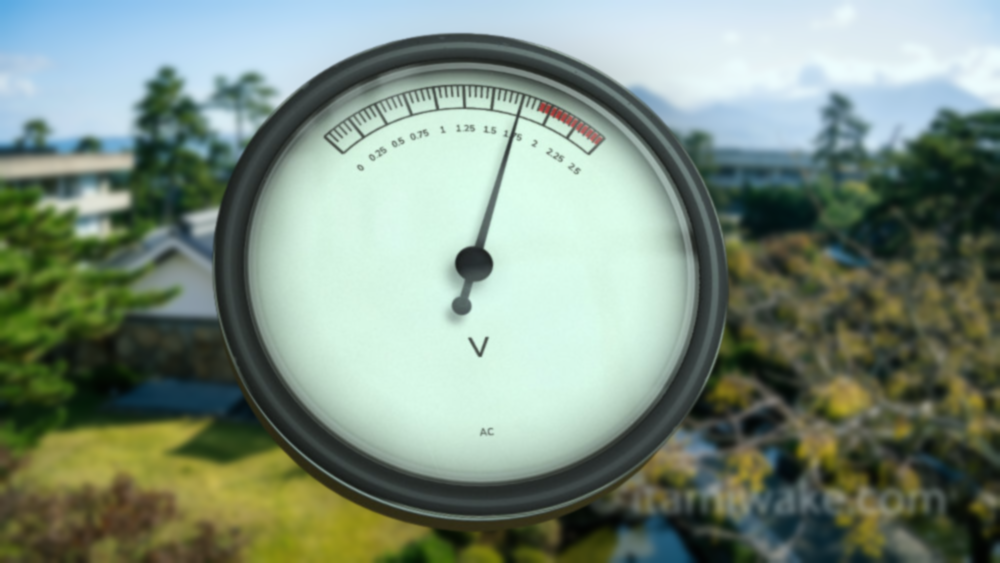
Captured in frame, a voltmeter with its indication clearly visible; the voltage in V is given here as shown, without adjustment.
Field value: 1.75 V
